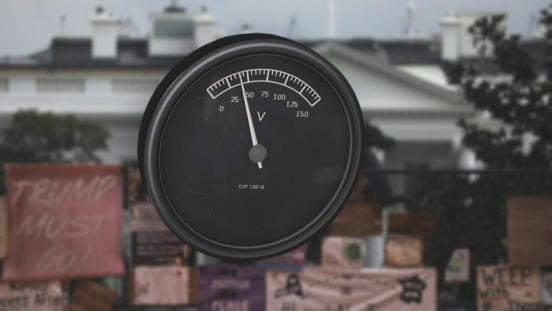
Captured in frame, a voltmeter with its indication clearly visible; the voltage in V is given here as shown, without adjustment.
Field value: 40 V
